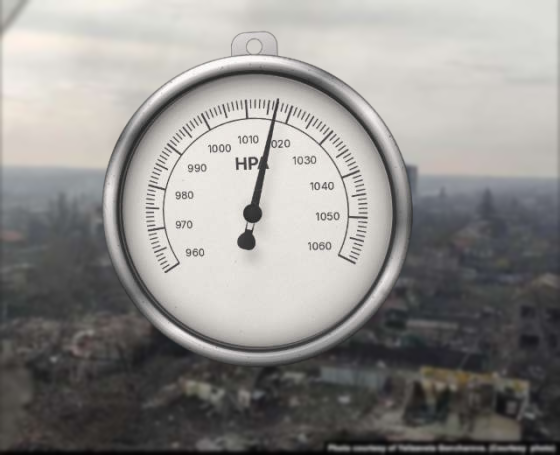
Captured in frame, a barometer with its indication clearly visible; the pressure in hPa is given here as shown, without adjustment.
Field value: 1017 hPa
